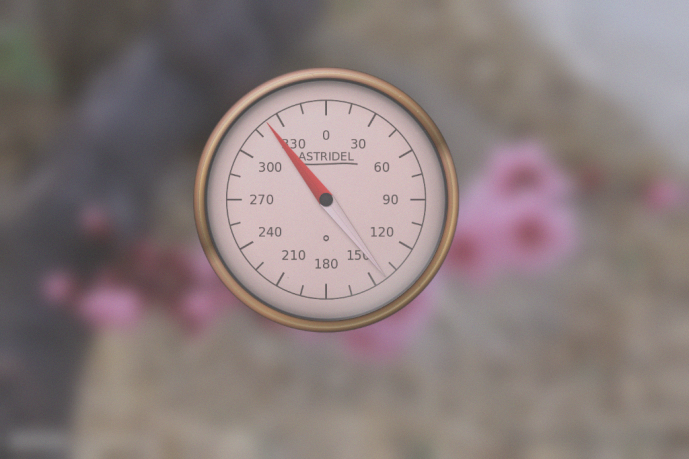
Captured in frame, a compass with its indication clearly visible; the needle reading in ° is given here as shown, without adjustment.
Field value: 322.5 °
